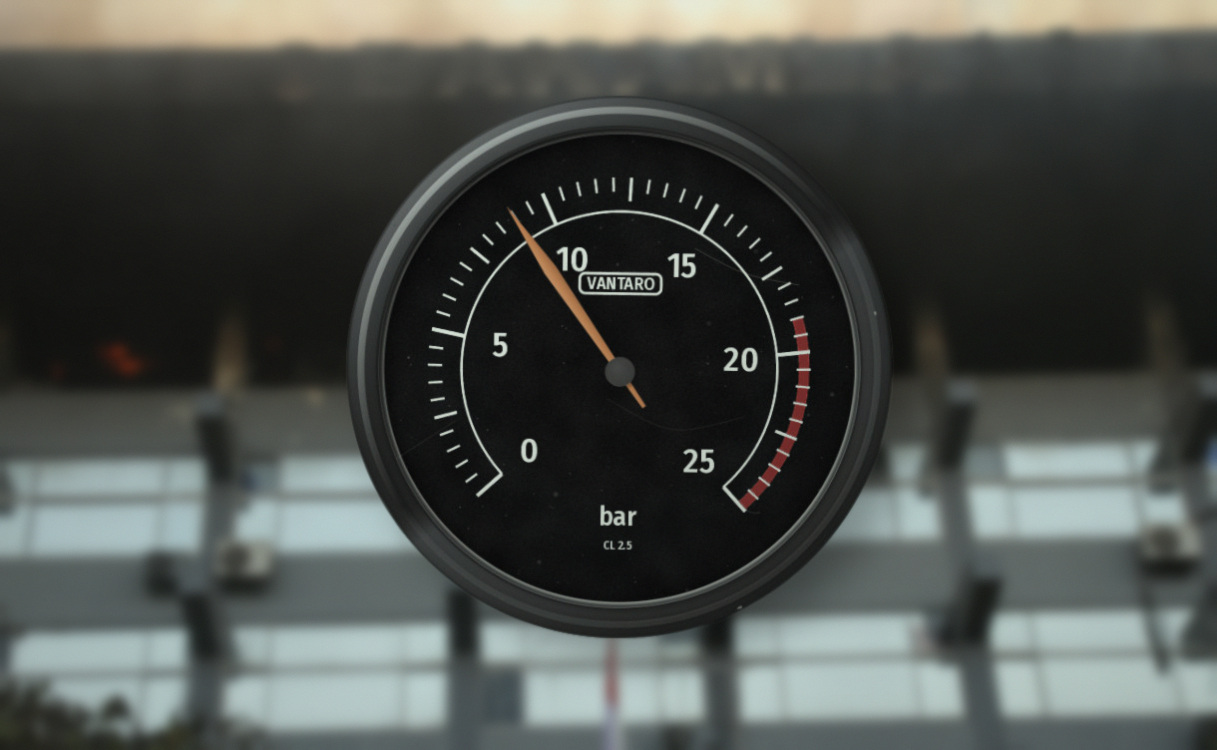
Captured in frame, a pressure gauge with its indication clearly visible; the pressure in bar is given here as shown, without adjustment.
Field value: 9 bar
